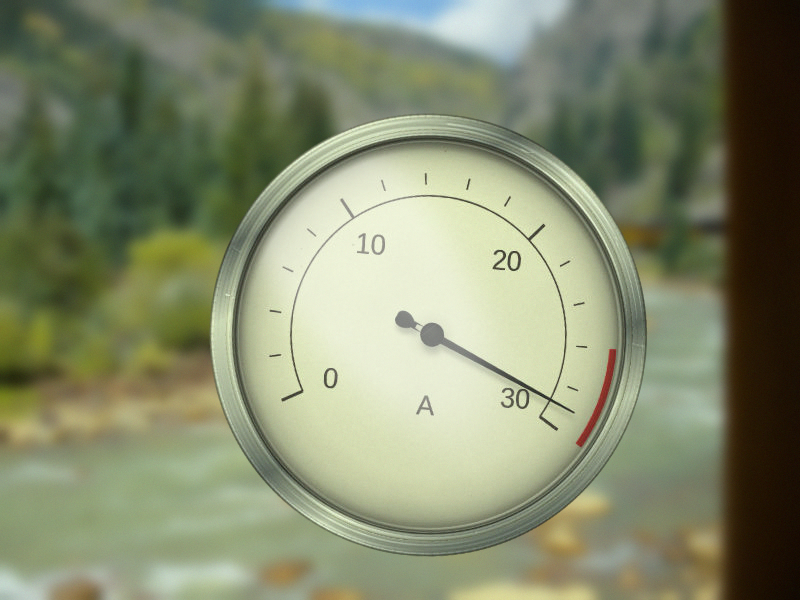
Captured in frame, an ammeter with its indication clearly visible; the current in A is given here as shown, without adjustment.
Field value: 29 A
